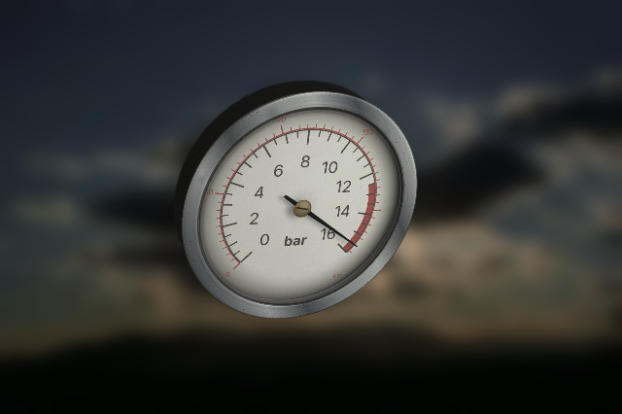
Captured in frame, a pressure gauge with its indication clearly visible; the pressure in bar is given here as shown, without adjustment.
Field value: 15.5 bar
